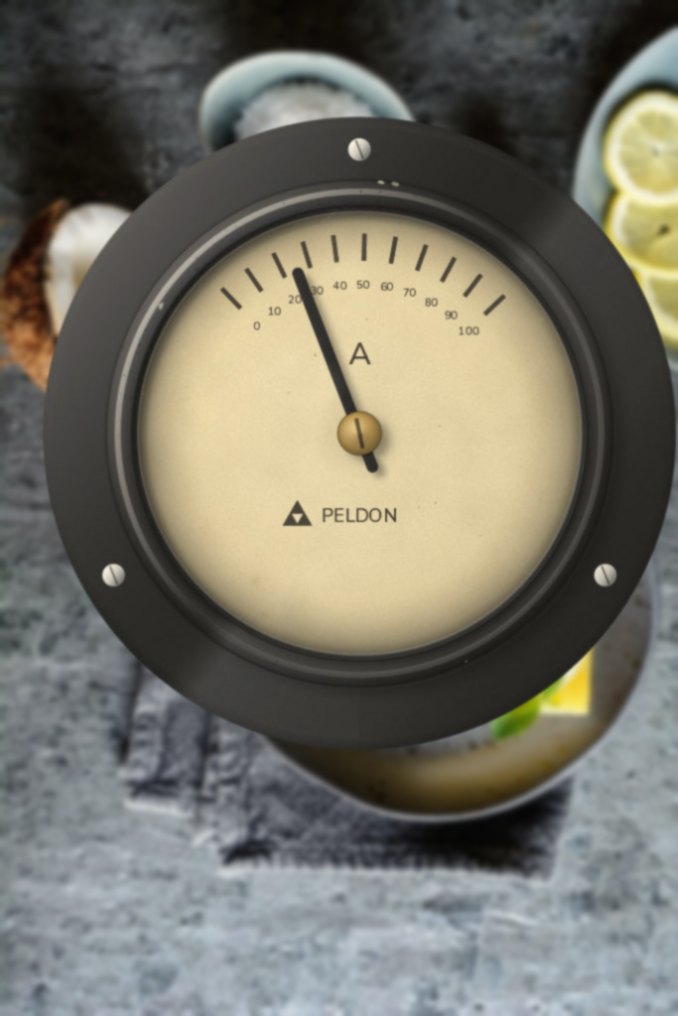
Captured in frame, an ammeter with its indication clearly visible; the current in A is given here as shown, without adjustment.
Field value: 25 A
